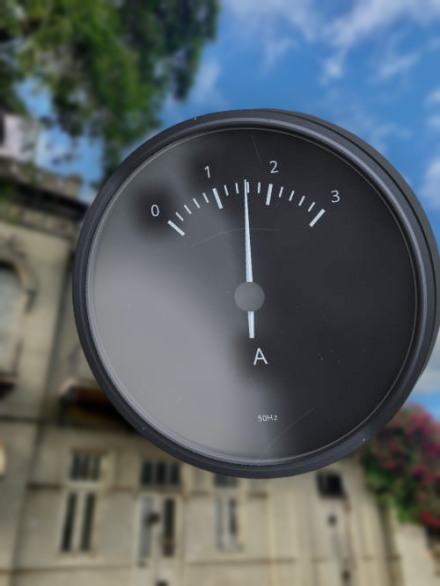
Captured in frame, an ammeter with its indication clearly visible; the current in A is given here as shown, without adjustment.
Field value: 1.6 A
